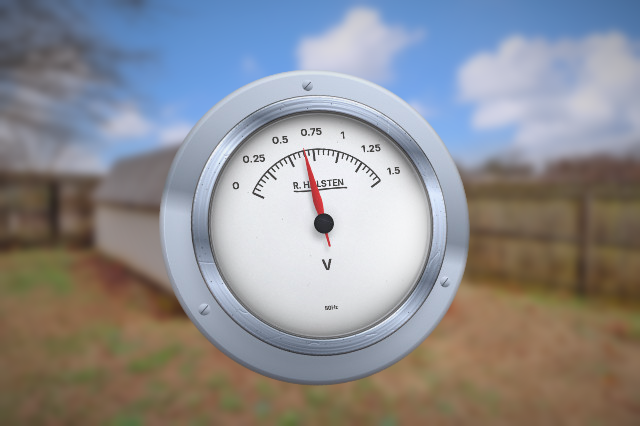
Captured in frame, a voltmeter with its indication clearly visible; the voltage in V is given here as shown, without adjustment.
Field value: 0.65 V
